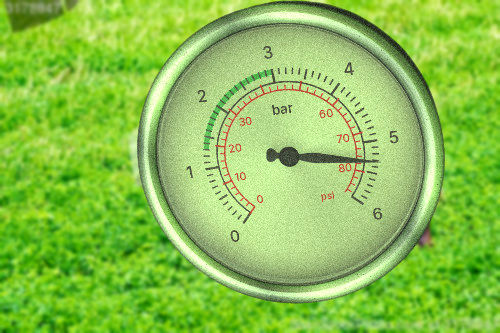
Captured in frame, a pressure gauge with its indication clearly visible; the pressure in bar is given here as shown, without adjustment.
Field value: 5.3 bar
